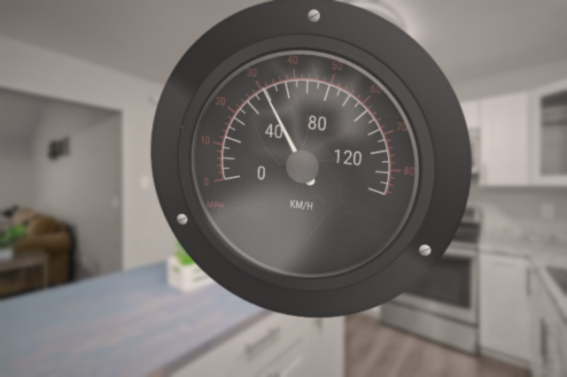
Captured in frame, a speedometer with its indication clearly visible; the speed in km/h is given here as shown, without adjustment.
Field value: 50 km/h
